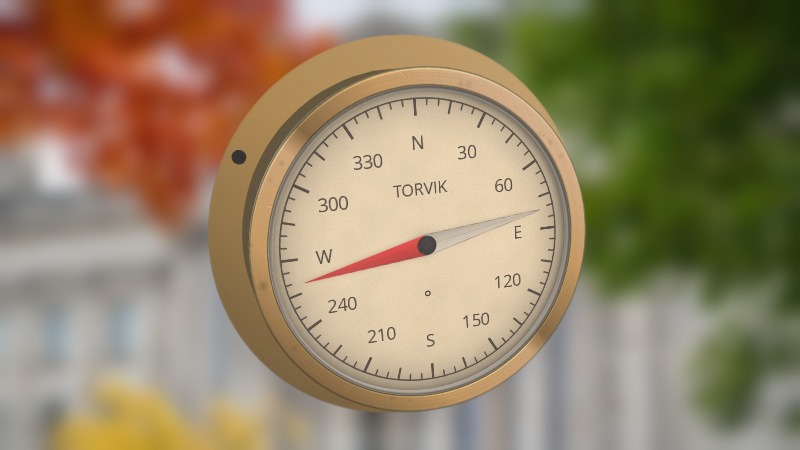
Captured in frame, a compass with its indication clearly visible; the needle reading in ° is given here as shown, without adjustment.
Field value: 260 °
